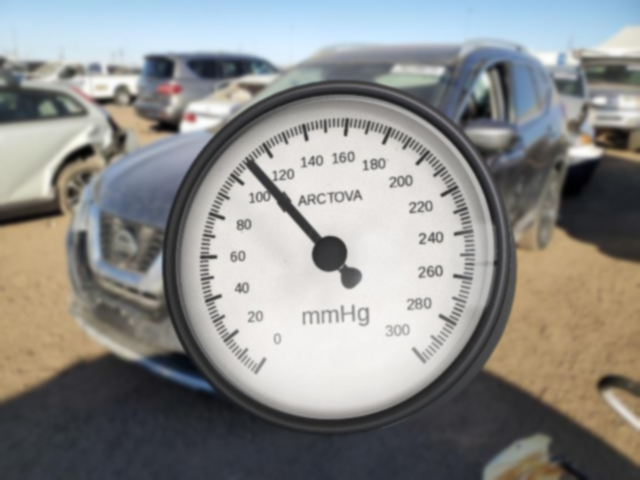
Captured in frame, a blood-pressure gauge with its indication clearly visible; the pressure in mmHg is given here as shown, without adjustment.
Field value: 110 mmHg
